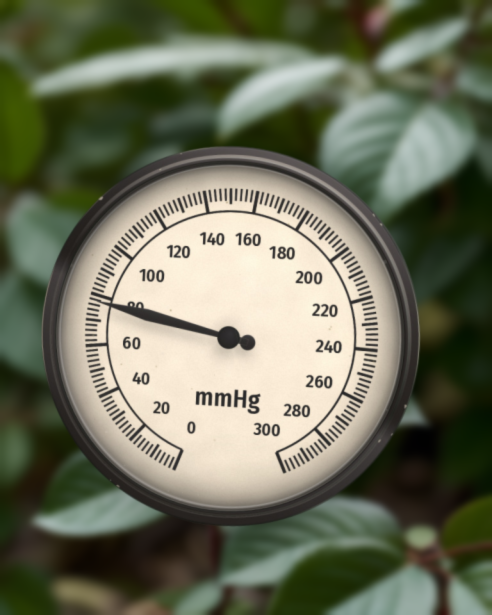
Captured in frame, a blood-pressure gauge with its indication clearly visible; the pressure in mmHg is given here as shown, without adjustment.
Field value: 78 mmHg
